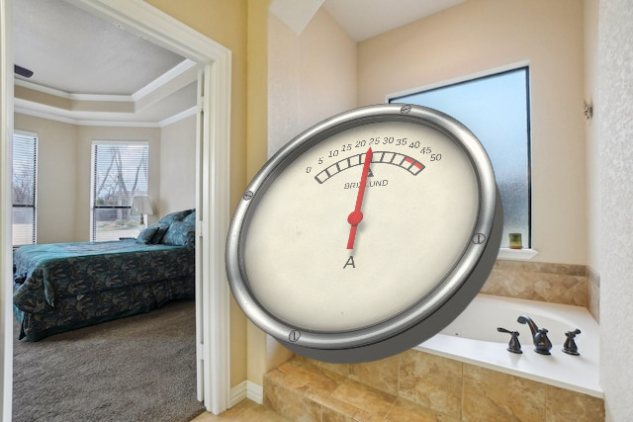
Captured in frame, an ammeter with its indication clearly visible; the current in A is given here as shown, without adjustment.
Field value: 25 A
